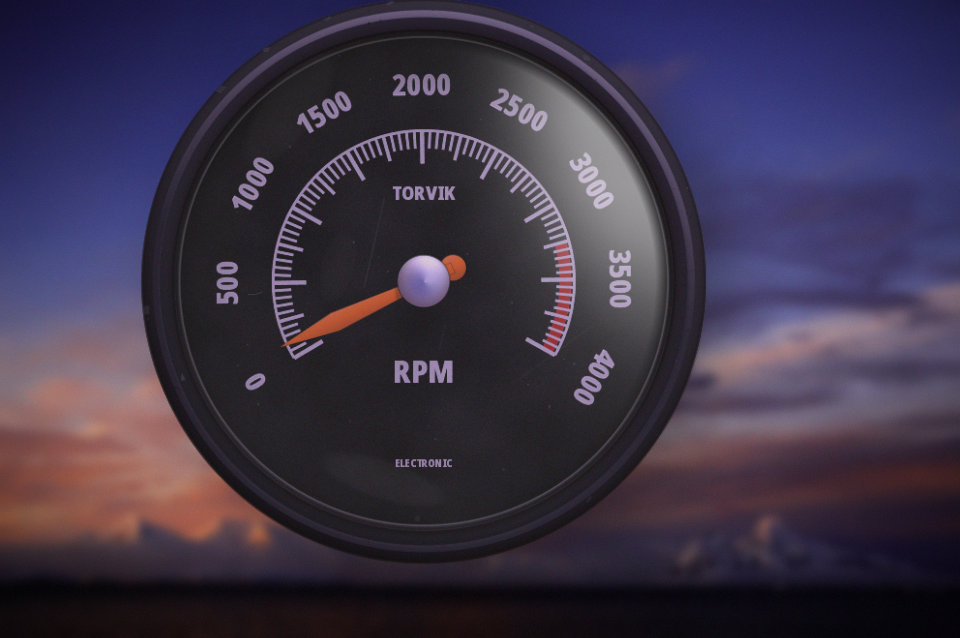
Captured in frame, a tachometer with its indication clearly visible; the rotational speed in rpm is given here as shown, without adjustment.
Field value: 100 rpm
